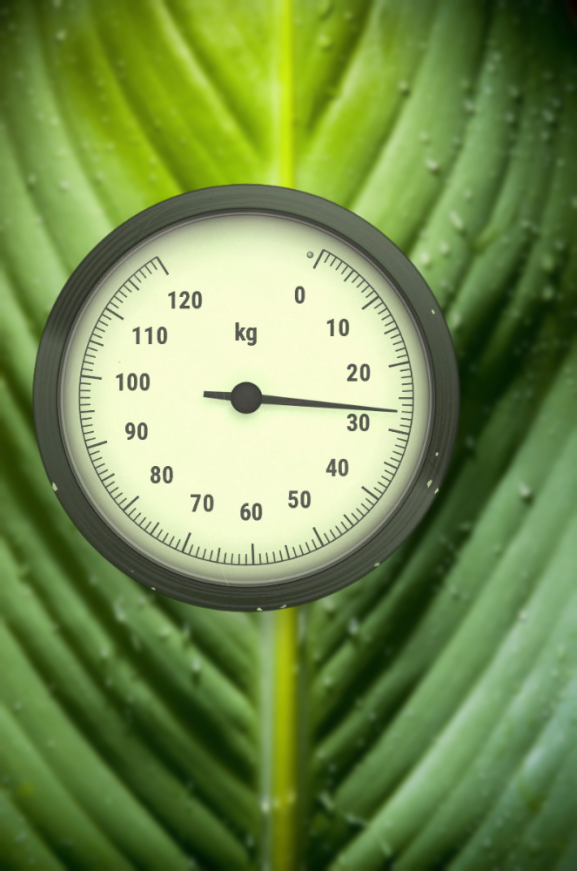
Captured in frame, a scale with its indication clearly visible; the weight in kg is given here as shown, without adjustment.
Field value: 27 kg
